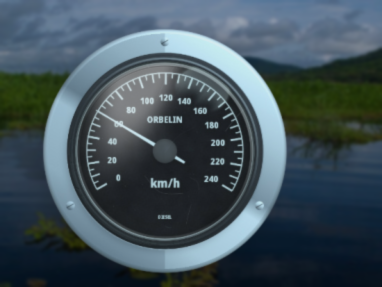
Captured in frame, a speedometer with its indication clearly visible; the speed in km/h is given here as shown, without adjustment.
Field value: 60 km/h
